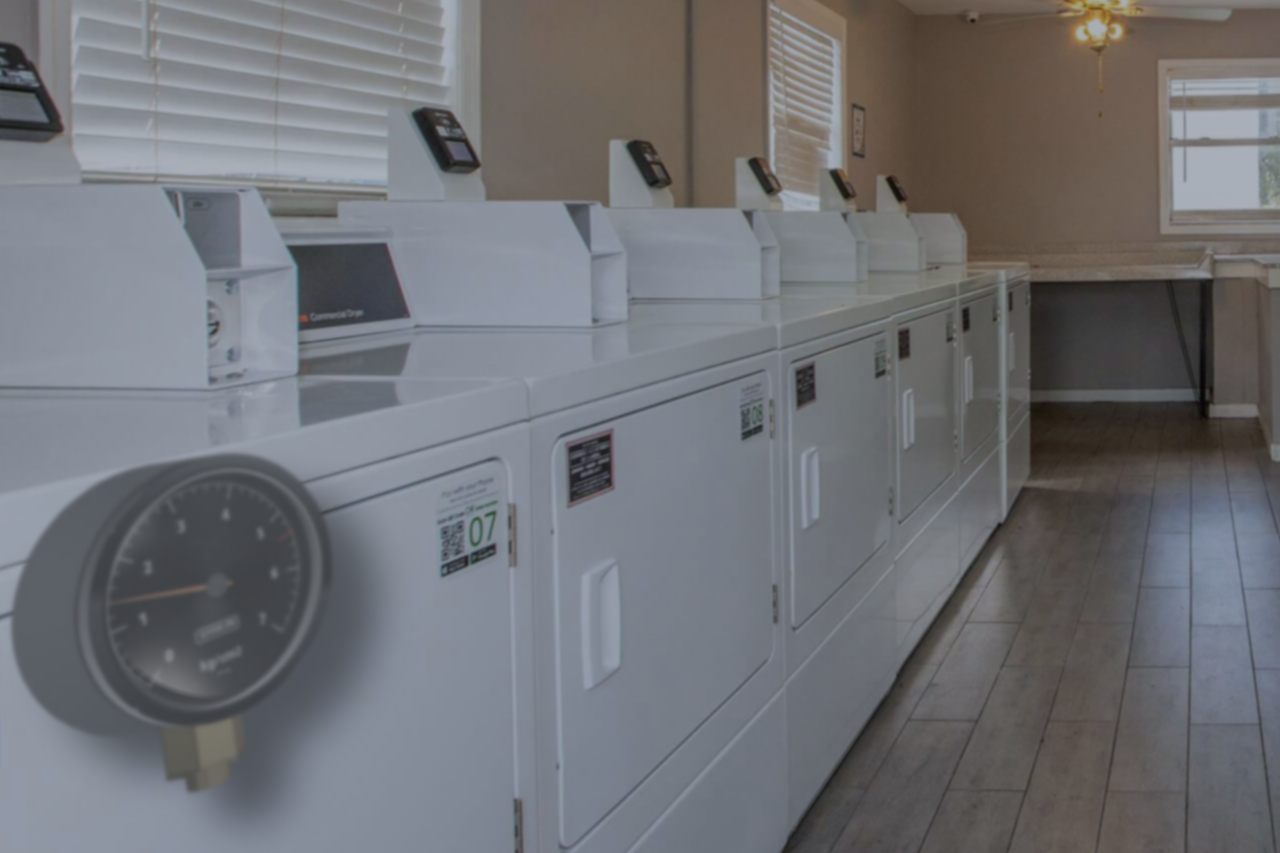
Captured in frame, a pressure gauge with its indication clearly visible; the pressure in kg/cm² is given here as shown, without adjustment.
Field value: 1.4 kg/cm²
